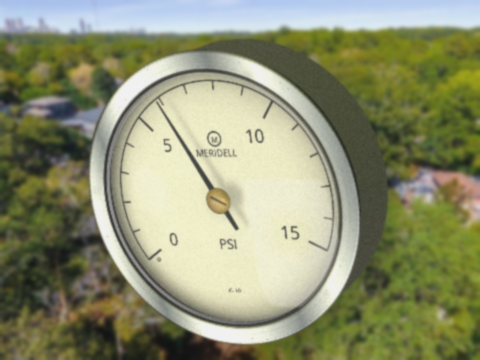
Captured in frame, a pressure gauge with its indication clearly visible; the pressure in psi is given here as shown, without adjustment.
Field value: 6 psi
